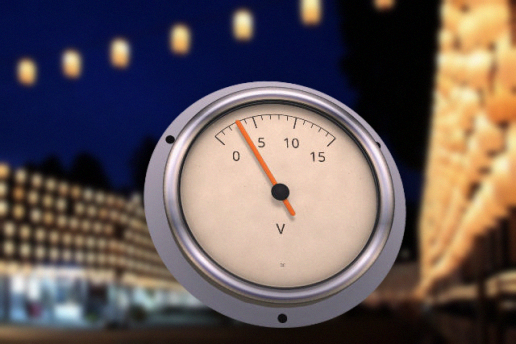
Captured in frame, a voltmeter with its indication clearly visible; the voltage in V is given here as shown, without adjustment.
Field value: 3 V
